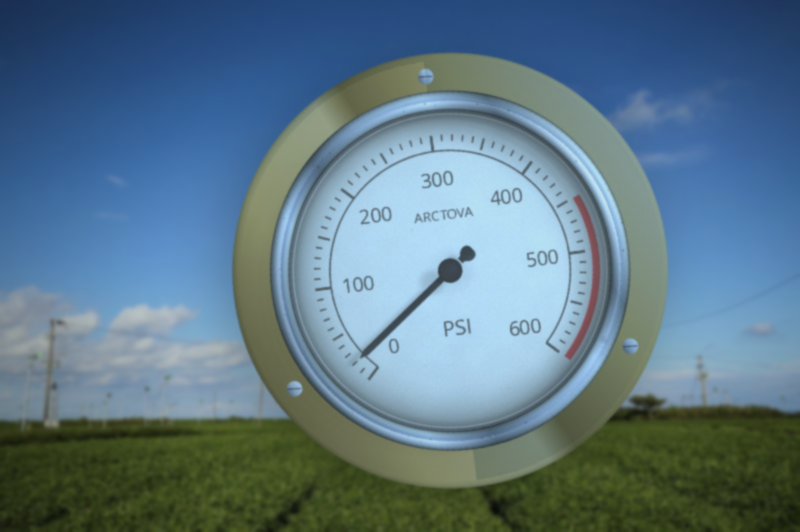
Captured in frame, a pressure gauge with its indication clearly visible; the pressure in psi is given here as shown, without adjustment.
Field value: 20 psi
